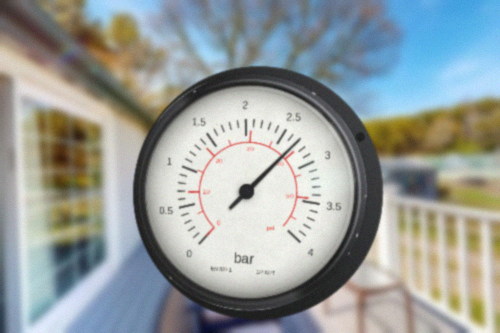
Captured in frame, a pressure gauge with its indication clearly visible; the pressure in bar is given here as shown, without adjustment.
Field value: 2.7 bar
